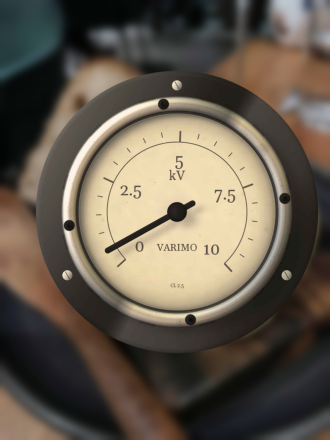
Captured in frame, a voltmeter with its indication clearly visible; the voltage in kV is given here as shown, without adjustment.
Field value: 0.5 kV
